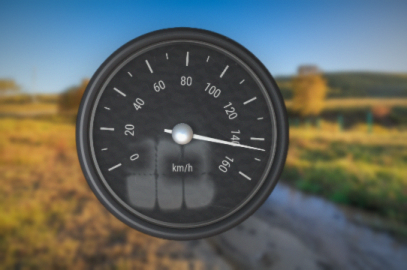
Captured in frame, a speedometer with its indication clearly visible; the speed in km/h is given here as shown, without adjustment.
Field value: 145 km/h
